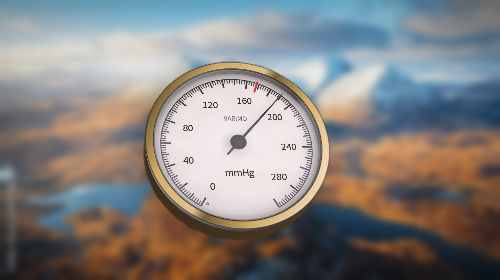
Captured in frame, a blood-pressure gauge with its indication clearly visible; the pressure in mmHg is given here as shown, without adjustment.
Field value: 190 mmHg
